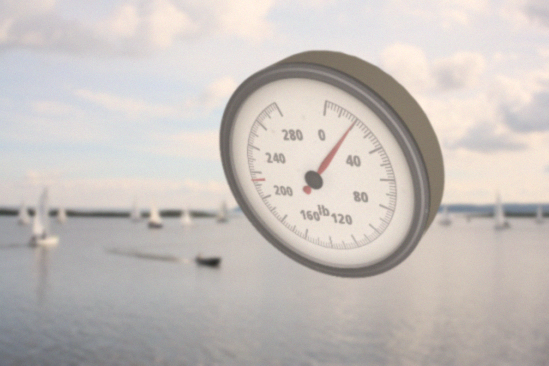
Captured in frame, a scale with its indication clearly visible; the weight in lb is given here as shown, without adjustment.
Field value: 20 lb
